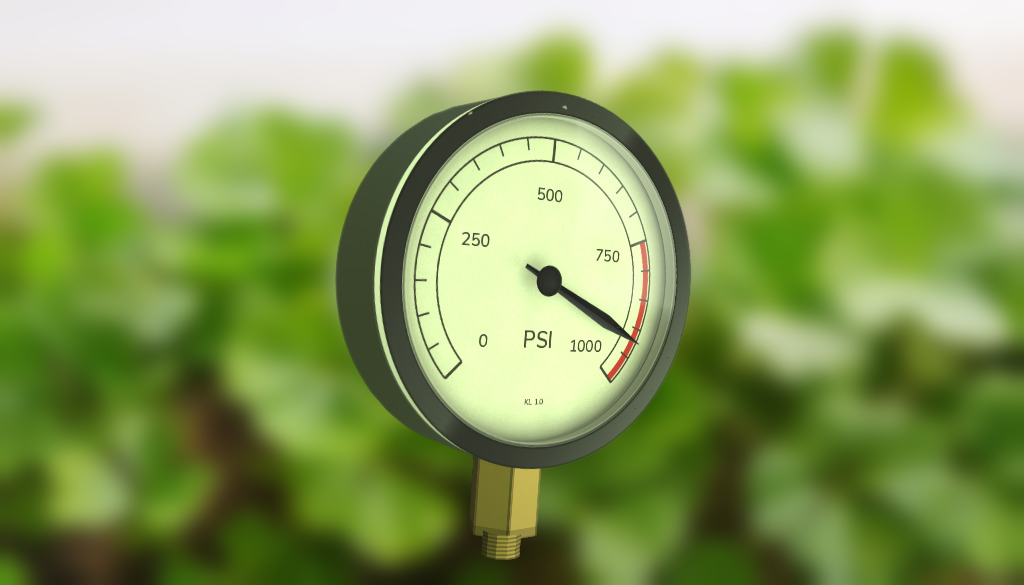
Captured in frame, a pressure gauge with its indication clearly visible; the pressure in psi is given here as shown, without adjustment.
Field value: 925 psi
